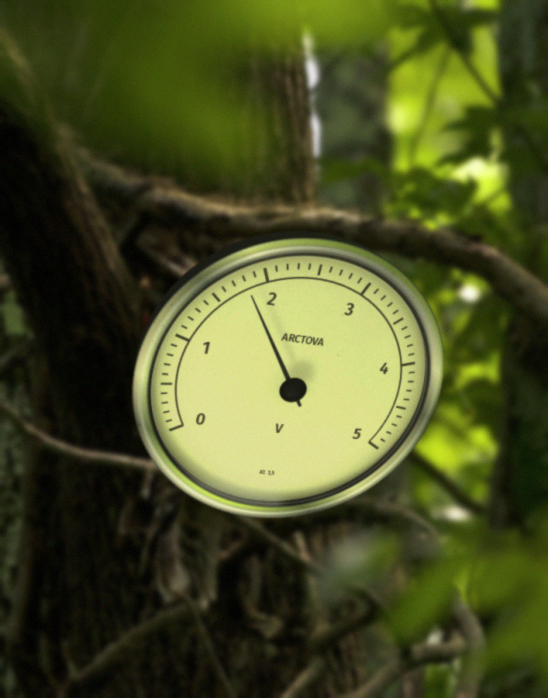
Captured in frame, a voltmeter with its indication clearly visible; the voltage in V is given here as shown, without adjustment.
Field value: 1.8 V
